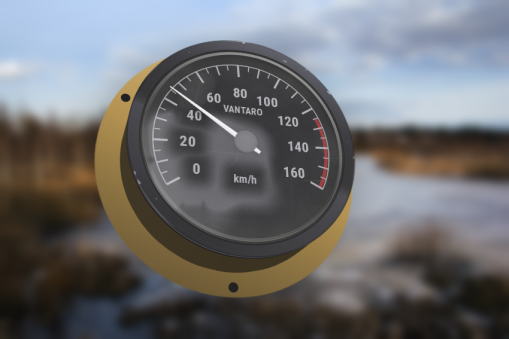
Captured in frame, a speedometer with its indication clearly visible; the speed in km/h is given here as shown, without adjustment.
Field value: 45 km/h
